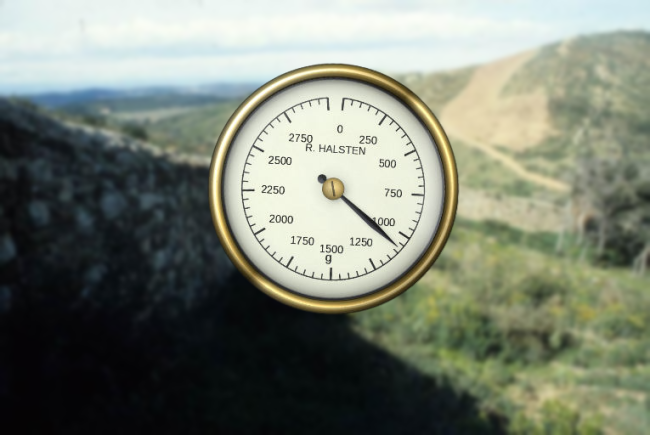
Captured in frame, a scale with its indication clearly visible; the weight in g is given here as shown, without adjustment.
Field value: 1075 g
